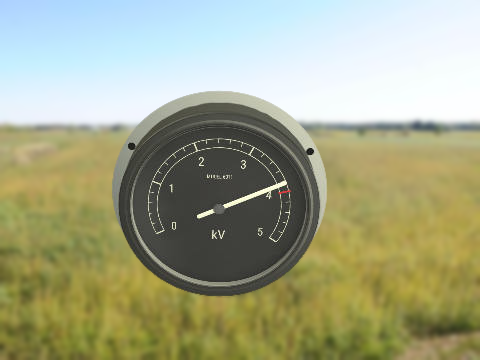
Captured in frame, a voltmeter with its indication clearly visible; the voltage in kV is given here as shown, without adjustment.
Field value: 3.8 kV
